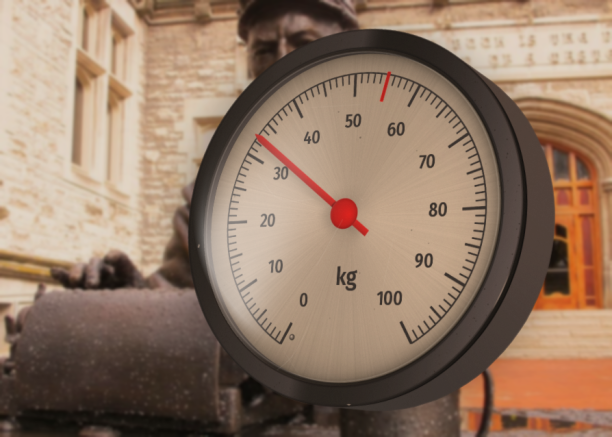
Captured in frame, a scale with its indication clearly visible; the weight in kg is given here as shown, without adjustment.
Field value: 33 kg
